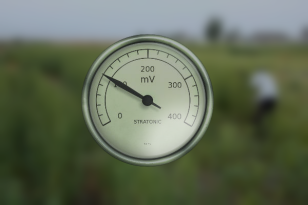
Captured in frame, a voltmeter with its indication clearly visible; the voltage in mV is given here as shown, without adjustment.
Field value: 100 mV
